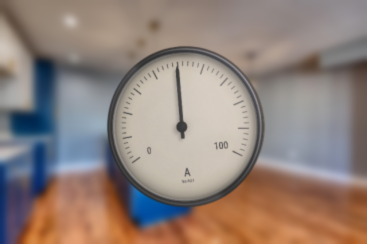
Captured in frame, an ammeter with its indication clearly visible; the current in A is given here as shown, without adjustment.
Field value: 50 A
